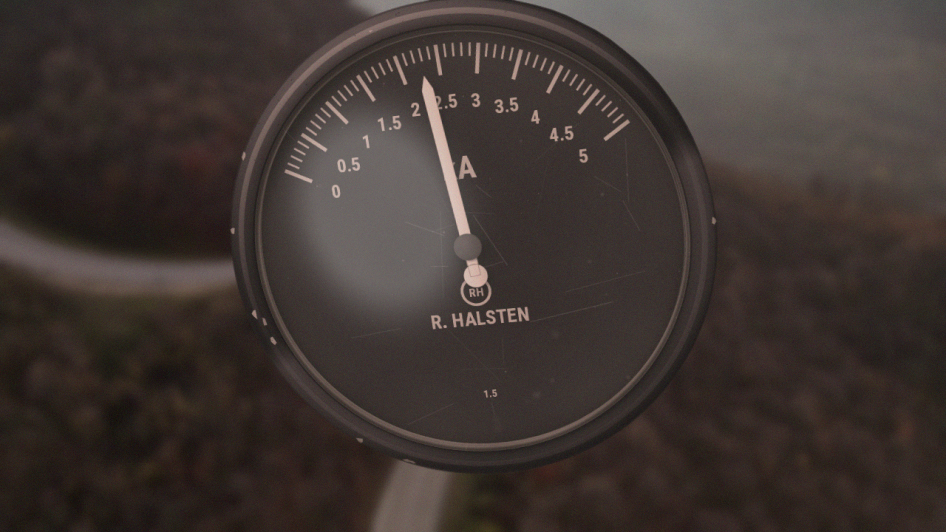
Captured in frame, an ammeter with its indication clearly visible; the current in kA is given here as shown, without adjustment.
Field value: 2.3 kA
